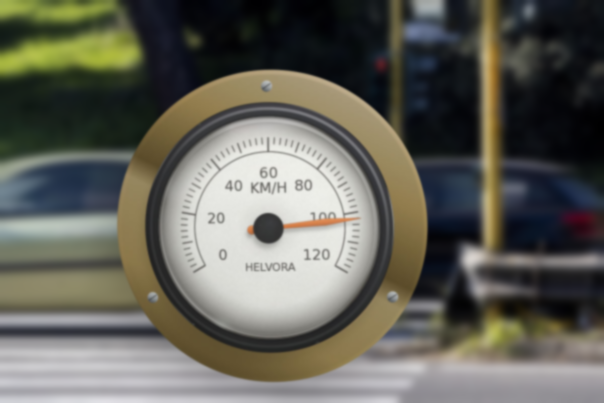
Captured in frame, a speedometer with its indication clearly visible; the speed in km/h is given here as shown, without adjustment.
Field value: 102 km/h
